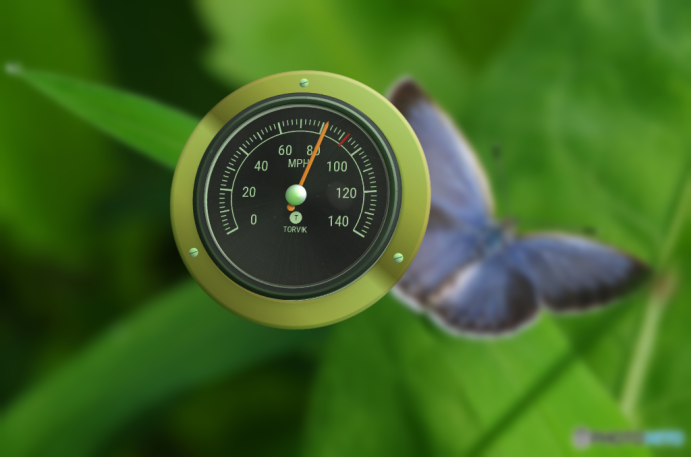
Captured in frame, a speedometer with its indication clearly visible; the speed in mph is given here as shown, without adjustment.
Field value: 82 mph
